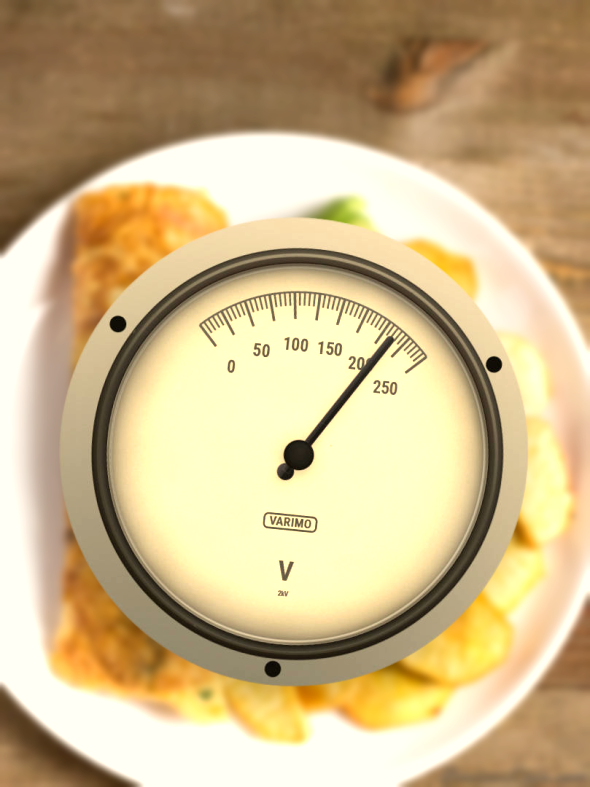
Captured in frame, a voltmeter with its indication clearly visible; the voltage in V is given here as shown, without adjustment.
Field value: 210 V
